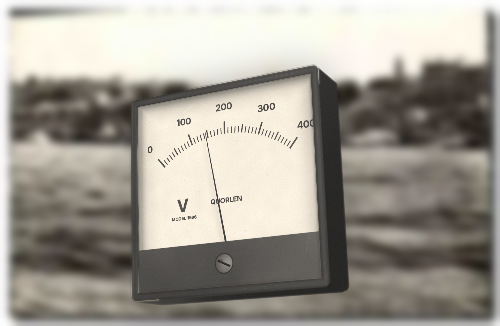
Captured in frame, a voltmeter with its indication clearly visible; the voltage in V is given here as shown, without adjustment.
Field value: 150 V
